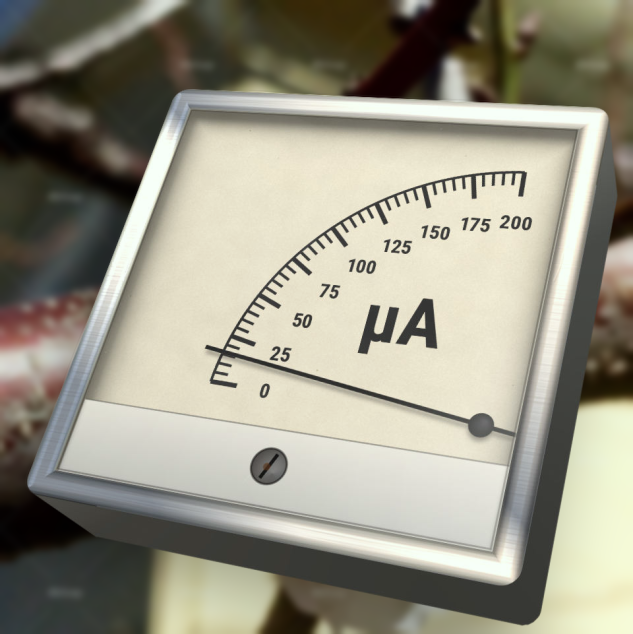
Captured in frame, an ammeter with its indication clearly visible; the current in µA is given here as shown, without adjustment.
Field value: 15 µA
